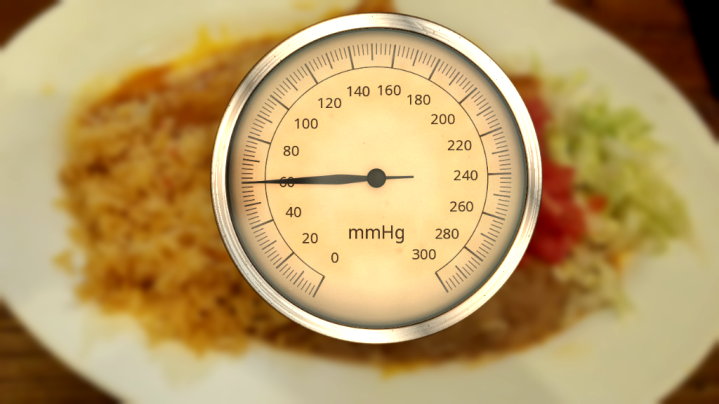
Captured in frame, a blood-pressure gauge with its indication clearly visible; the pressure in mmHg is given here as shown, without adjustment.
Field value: 60 mmHg
